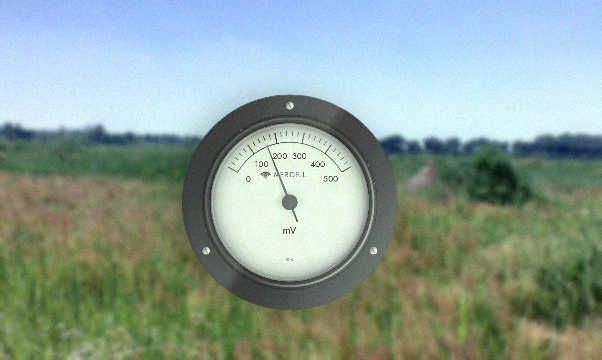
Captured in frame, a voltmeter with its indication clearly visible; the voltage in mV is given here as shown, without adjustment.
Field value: 160 mV
